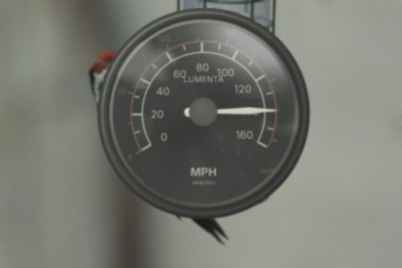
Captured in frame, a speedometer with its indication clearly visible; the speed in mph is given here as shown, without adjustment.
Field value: 140 mph
